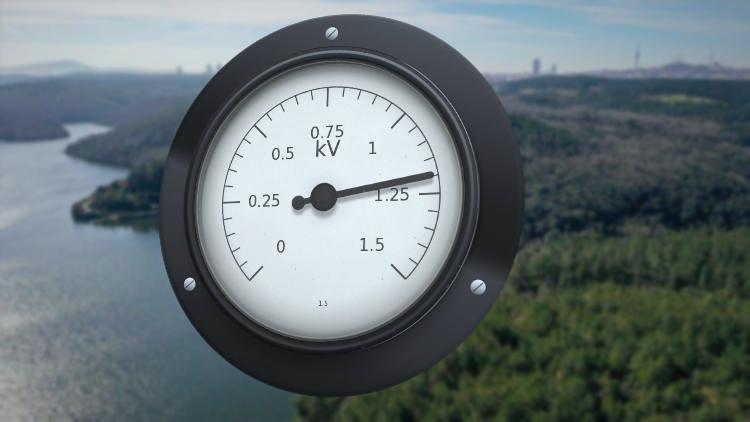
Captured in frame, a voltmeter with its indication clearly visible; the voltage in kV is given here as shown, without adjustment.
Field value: 1.2 kV
